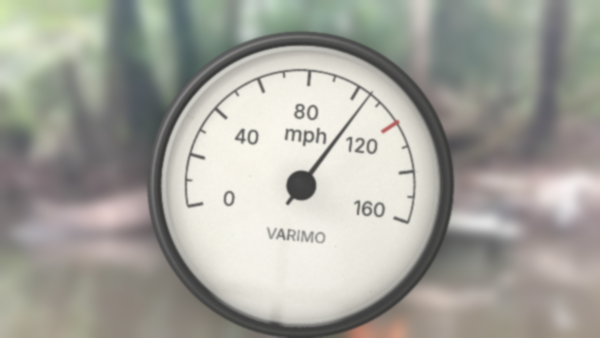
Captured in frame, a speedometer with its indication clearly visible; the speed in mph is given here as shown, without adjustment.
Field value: 105 mph
